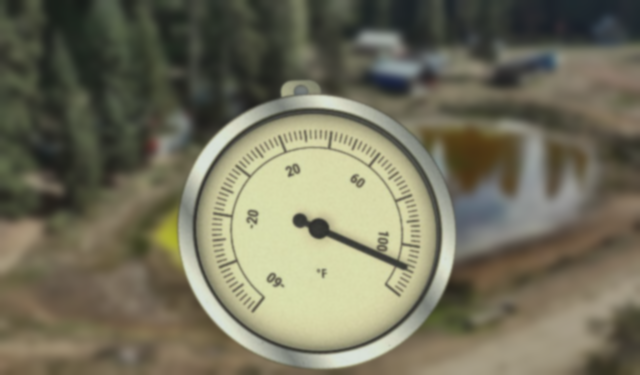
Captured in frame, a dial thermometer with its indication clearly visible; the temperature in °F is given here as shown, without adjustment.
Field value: 110 °F
